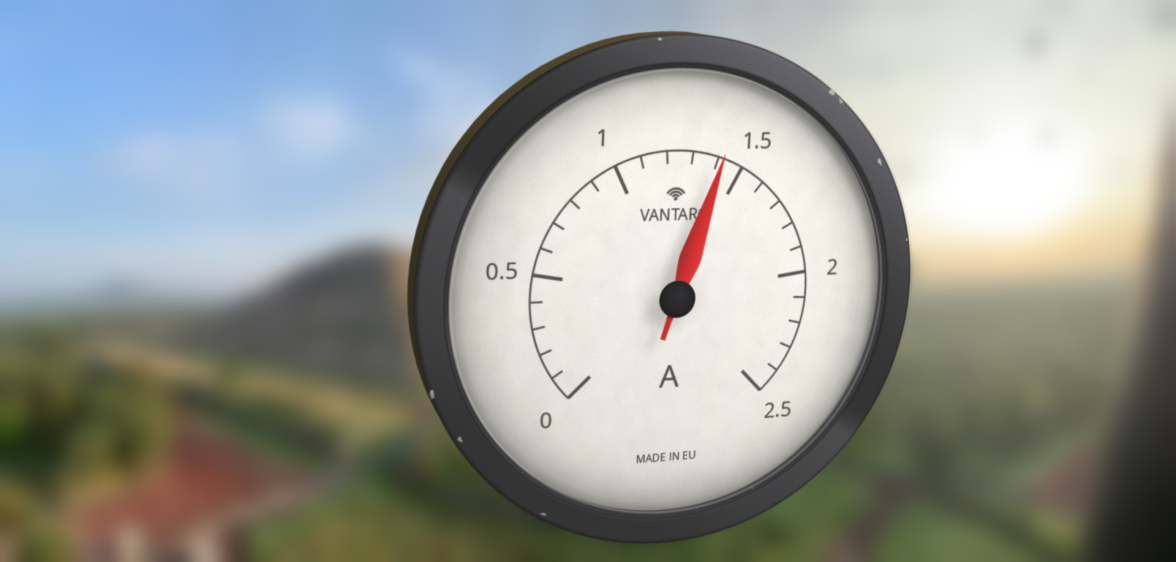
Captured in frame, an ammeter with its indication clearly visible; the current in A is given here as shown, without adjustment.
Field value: 1.4 A
